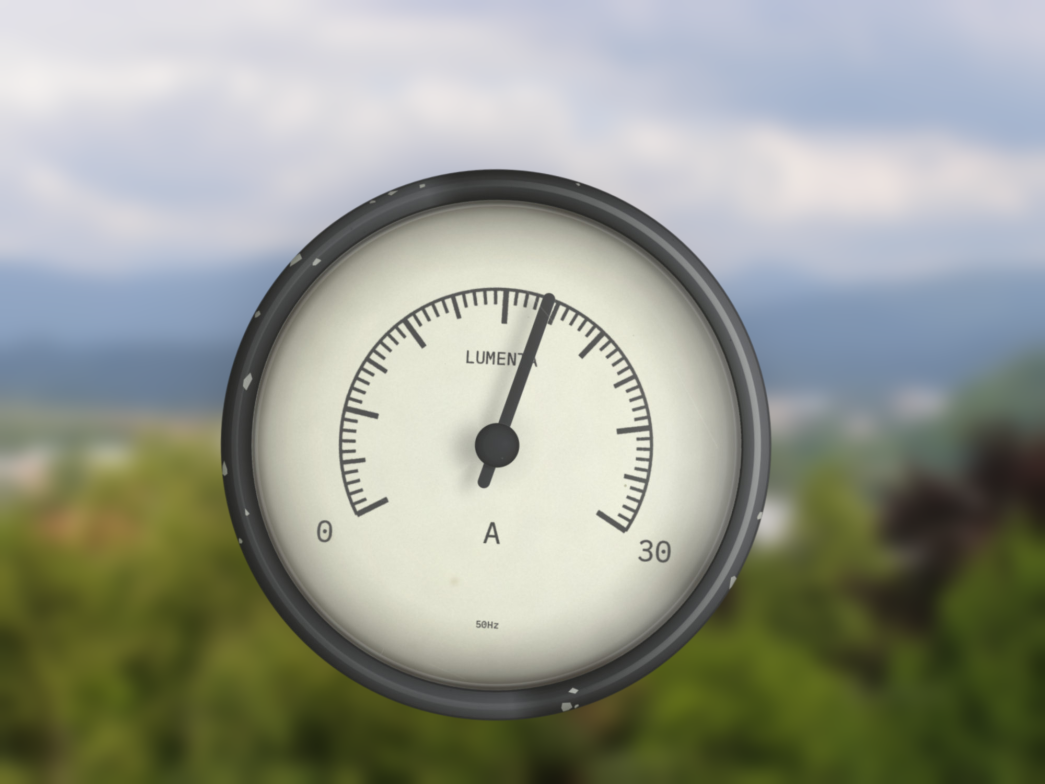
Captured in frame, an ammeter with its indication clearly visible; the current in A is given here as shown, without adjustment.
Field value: 17 A
